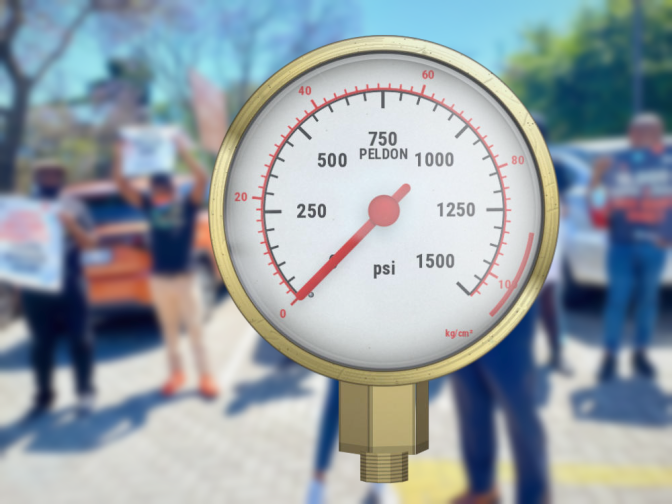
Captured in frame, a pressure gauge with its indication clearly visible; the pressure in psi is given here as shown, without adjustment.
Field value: 0 psi
